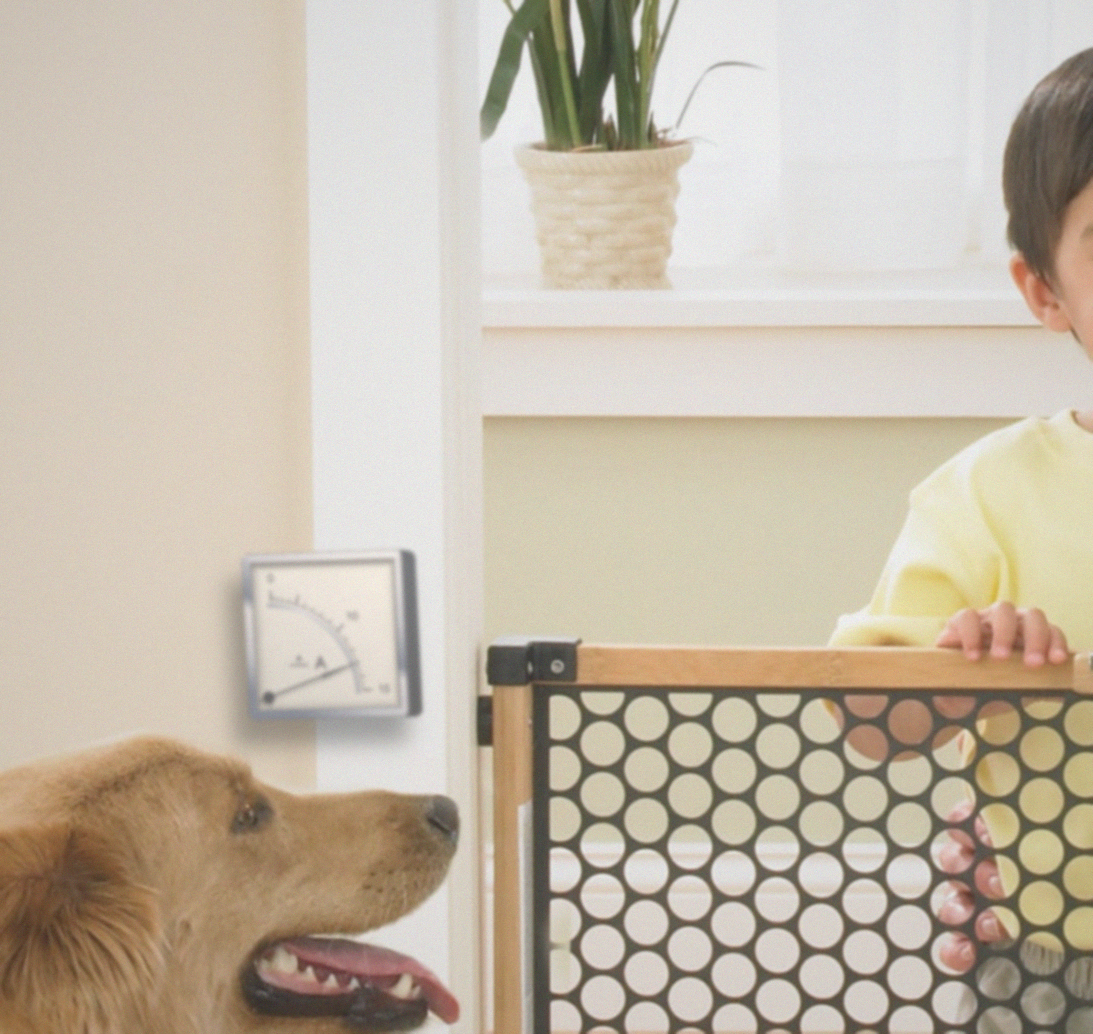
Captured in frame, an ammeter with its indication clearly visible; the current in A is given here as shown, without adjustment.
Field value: 13 A
